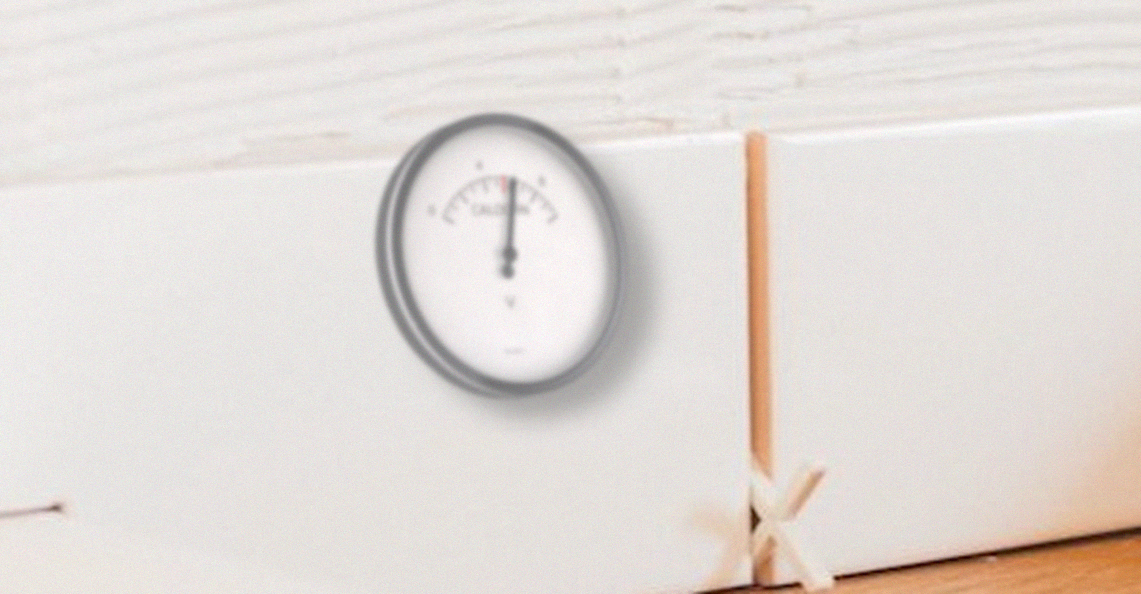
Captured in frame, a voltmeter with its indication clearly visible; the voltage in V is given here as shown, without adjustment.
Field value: 6 V
